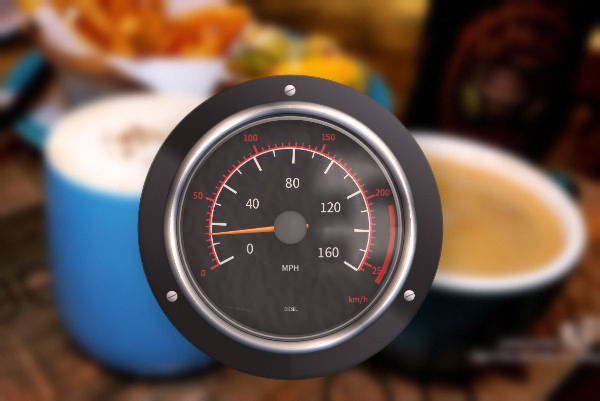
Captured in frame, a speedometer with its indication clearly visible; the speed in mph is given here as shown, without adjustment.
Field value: 15 mph
